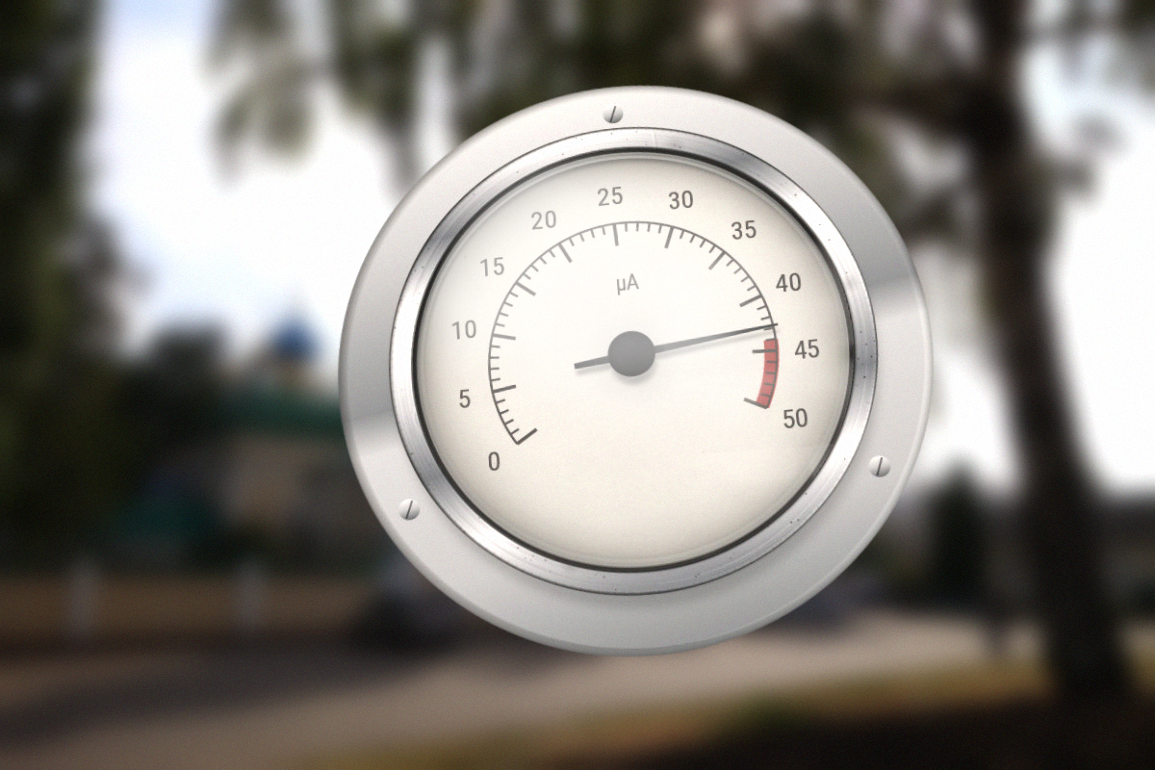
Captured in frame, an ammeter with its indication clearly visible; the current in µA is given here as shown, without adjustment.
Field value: 43 µA
